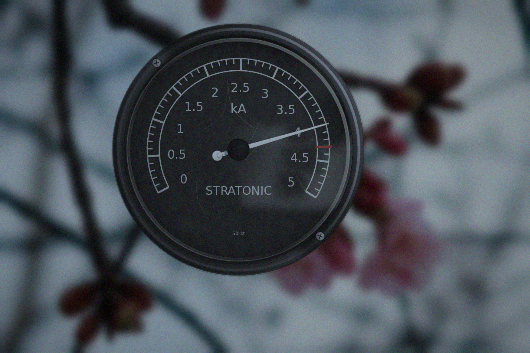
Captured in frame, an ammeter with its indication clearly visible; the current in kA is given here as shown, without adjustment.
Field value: 4 kA
